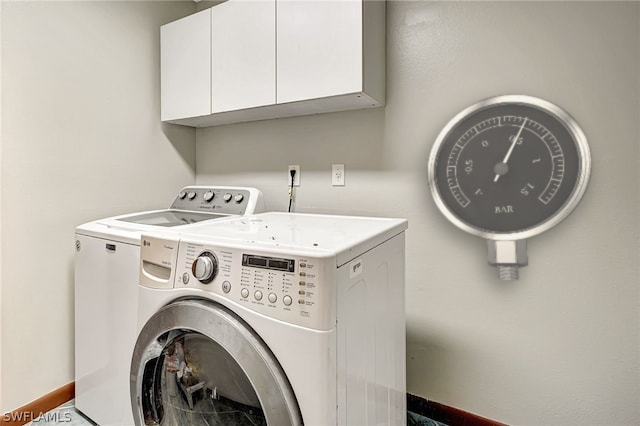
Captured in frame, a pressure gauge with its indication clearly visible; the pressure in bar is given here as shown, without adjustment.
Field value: 0.5 bar
